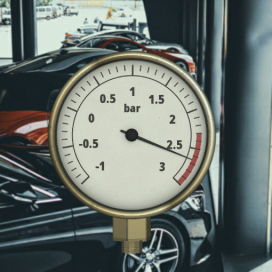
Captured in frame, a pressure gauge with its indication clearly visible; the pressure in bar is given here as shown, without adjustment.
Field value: 2.65 bar
